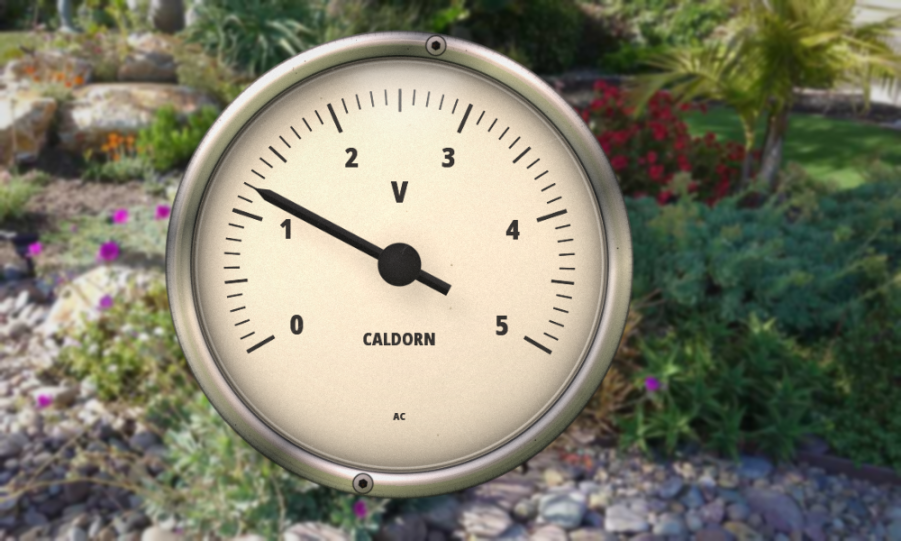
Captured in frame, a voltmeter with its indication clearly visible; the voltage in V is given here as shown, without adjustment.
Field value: 1.2 V
